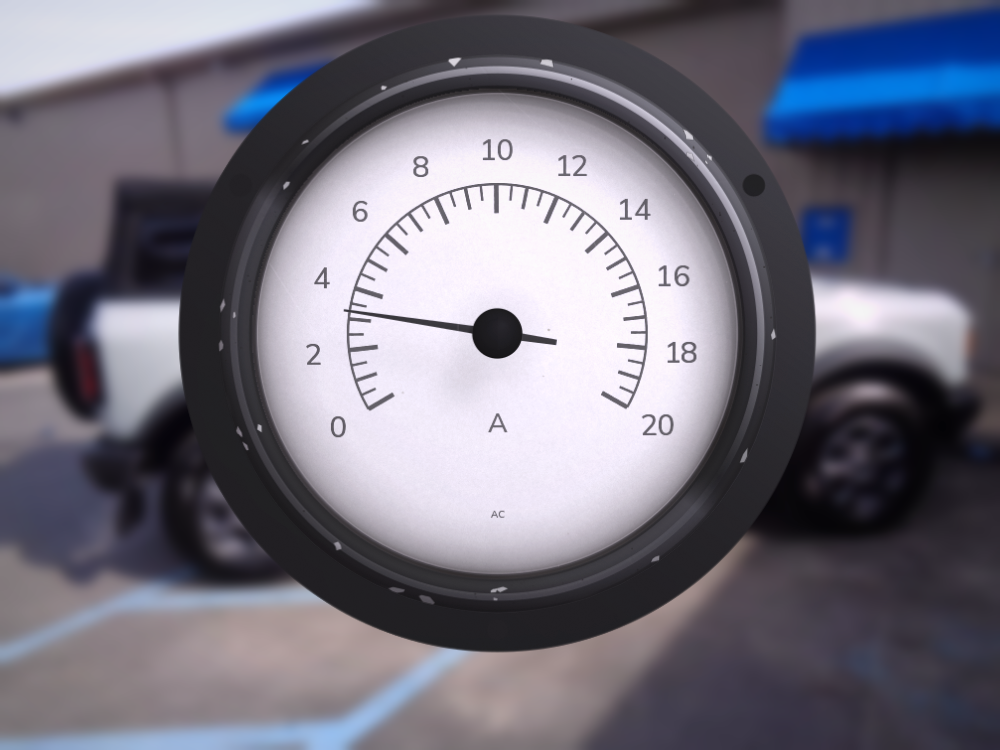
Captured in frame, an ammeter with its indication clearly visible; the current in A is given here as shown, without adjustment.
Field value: 3.25 A
